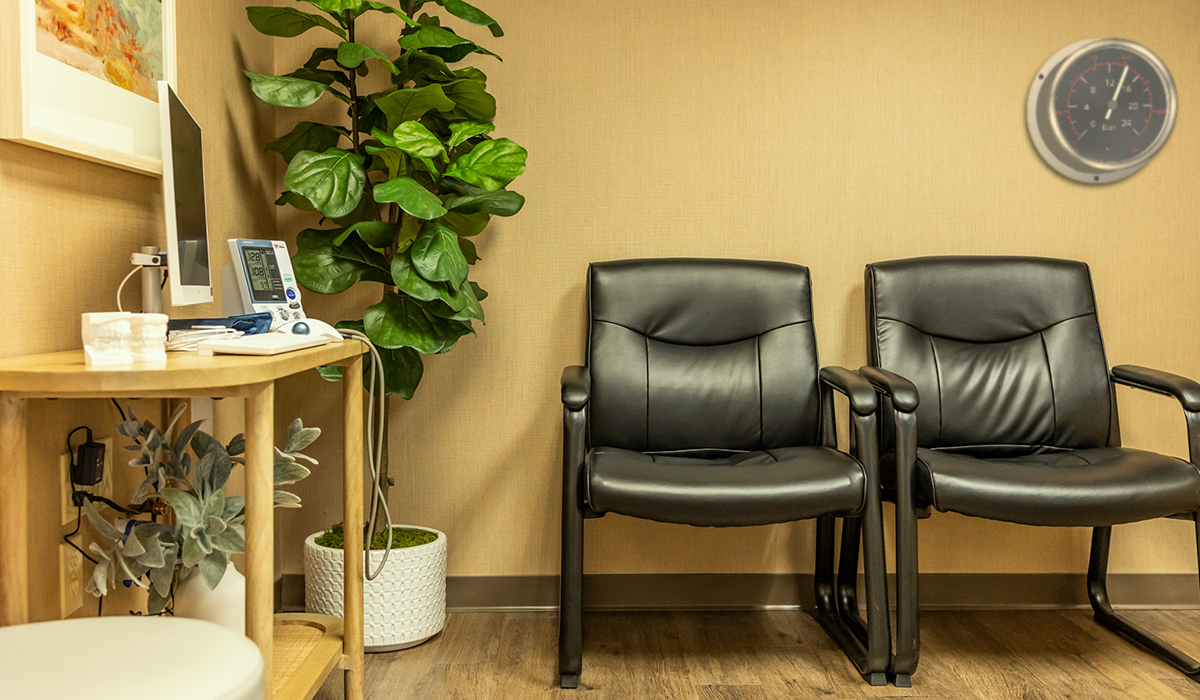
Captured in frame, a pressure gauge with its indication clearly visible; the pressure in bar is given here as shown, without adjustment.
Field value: 14 bar
